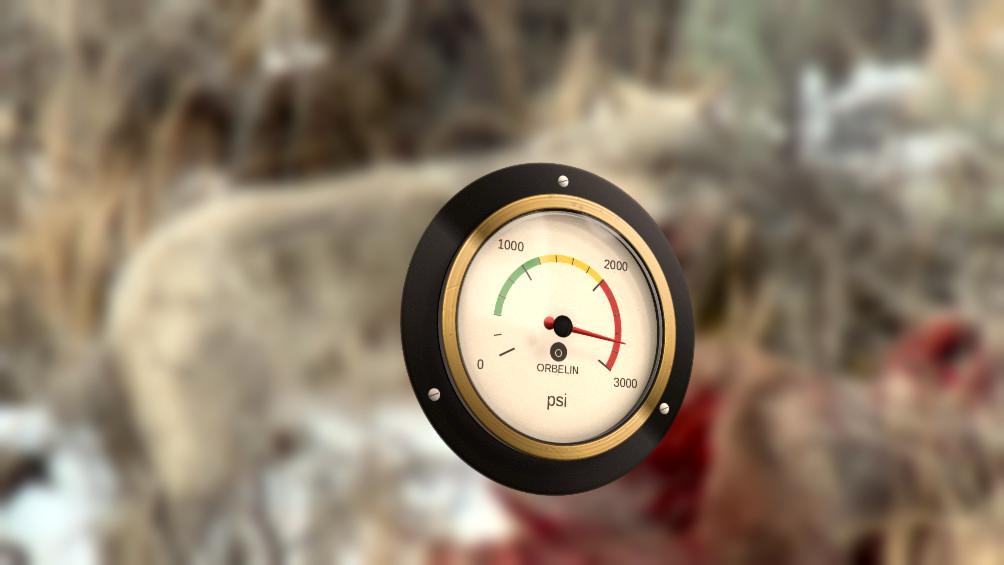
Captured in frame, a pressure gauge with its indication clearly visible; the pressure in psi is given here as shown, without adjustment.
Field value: 2700 psi
